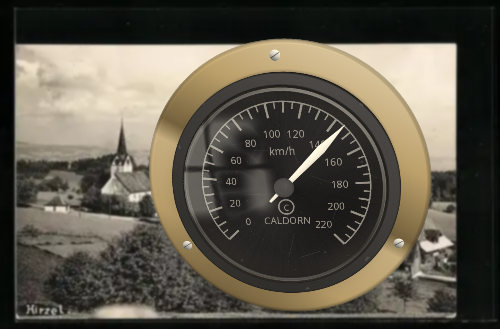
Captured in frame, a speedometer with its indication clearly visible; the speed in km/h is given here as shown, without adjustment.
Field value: 145 km/h
